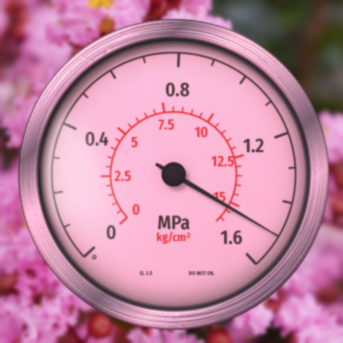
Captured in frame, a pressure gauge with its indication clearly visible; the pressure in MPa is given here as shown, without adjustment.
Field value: 1.5 MPa
